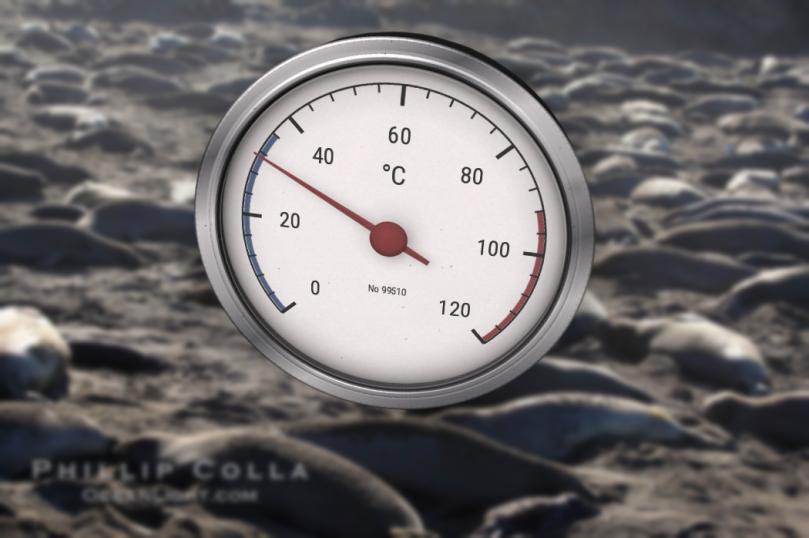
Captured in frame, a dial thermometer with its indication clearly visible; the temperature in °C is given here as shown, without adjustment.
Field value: 32 °C
